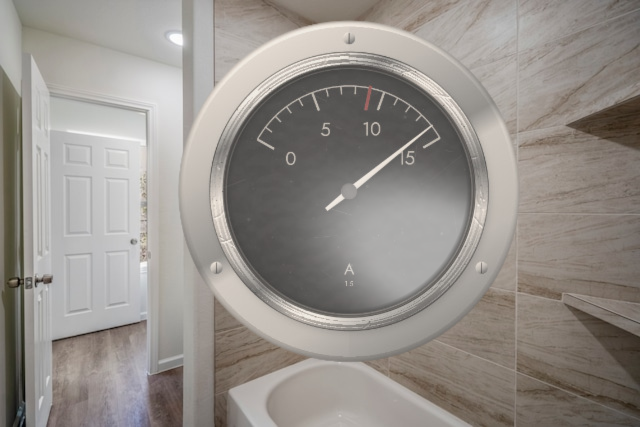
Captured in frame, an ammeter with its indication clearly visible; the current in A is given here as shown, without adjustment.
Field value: 14 A
